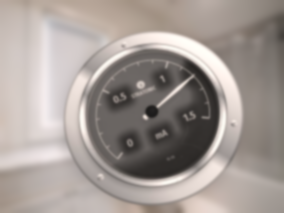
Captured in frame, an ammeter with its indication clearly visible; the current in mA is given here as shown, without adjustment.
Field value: 1.2 mA
